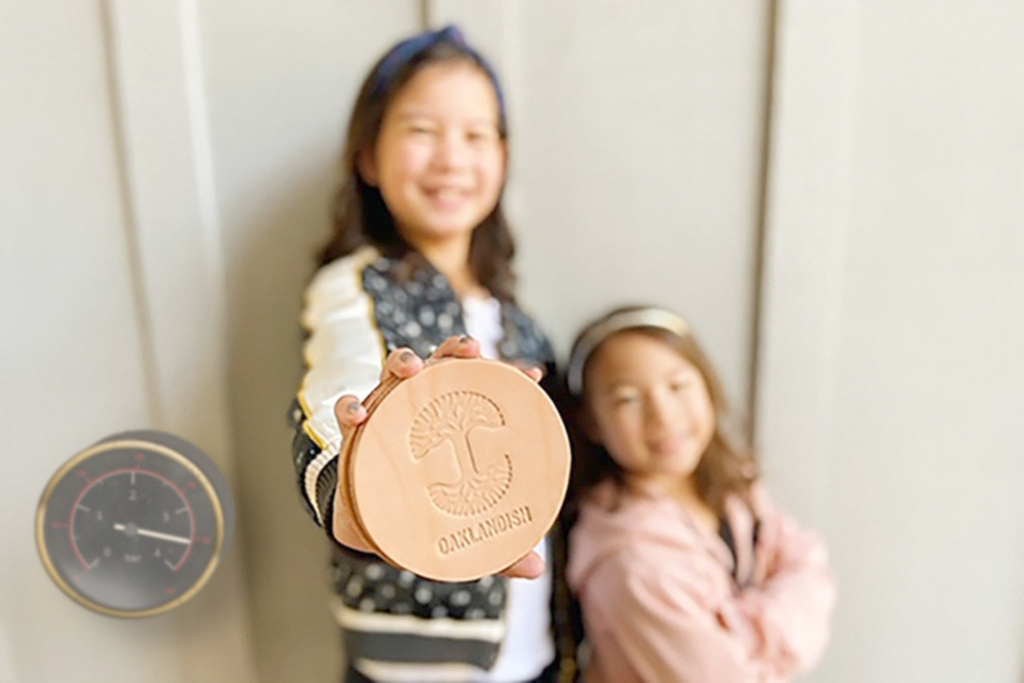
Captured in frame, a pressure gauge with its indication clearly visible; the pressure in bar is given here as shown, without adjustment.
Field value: 3.5 bar
